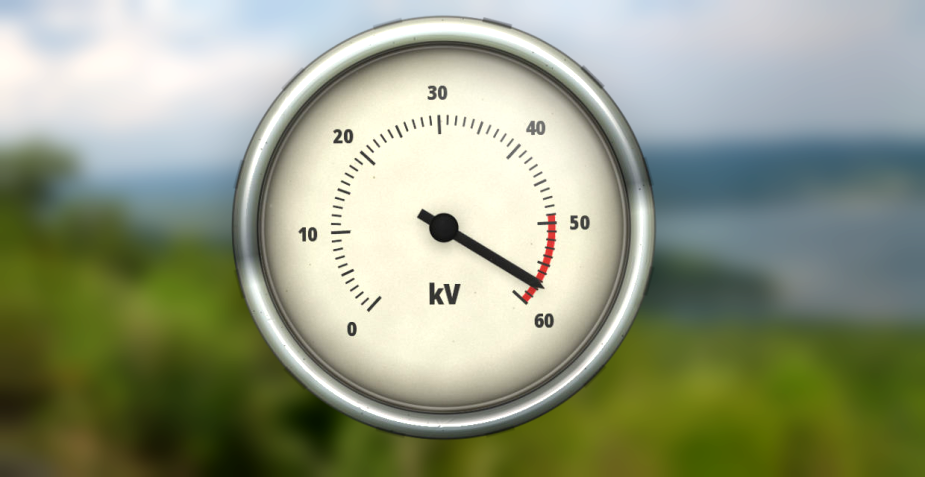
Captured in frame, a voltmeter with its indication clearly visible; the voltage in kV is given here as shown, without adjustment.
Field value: 57.5 kV
